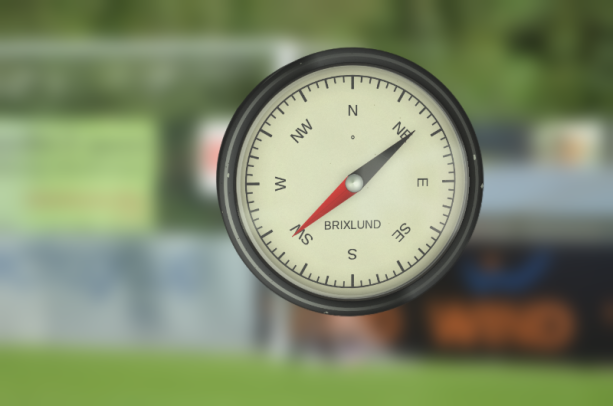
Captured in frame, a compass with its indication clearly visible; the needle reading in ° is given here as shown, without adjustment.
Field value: 230 °
